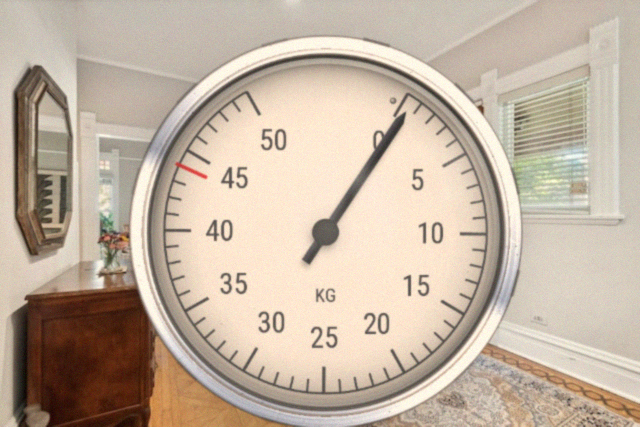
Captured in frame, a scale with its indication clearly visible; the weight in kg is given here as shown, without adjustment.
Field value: 0.5 kg
